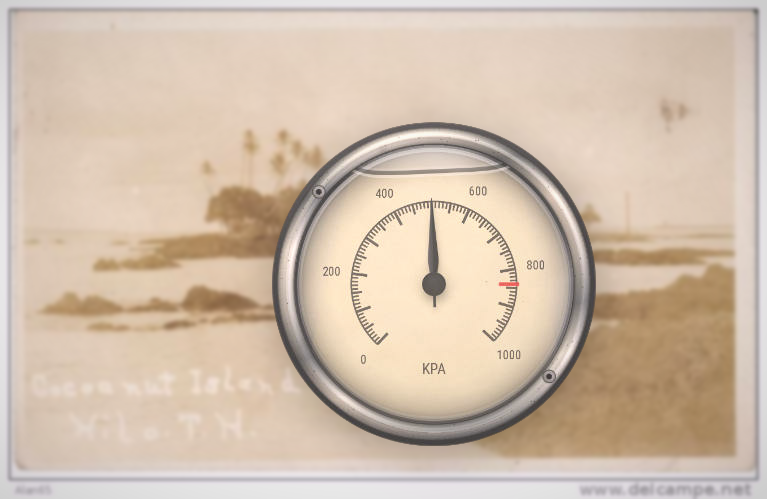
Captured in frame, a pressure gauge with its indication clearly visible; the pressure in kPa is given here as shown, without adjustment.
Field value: 500 kPa
